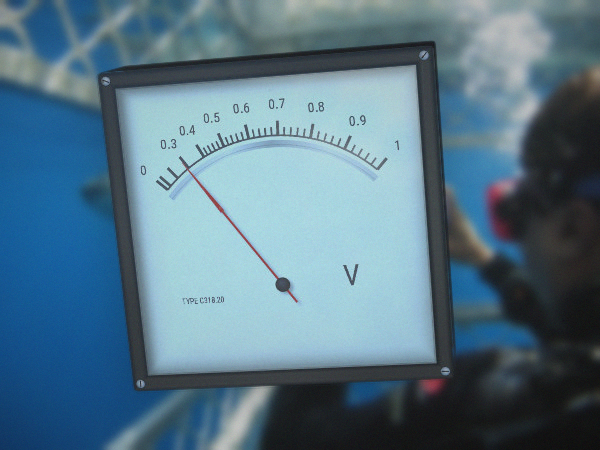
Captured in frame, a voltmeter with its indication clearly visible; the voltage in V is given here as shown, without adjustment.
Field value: 0.3 V
